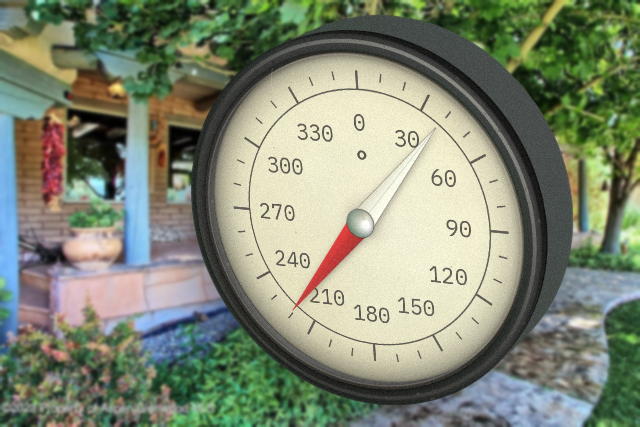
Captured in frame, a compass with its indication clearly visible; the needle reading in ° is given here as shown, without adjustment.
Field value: 220 °
